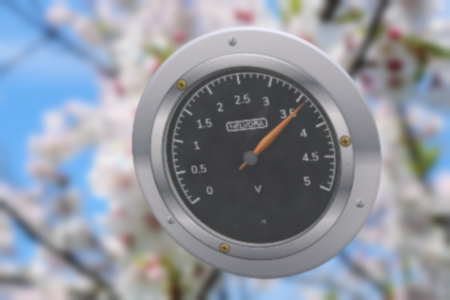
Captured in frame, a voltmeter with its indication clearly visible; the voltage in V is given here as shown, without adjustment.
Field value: 3.6 V
